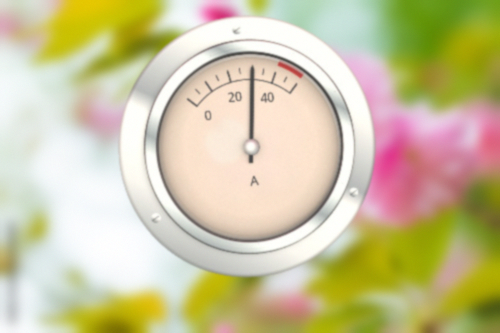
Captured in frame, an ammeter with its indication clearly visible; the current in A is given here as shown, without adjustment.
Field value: 30 A
